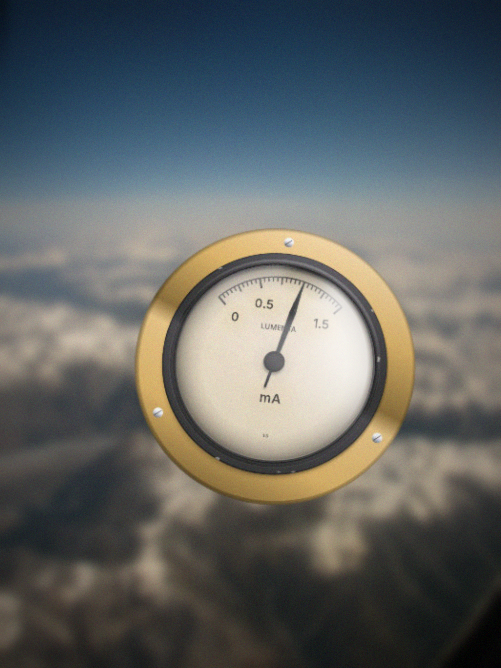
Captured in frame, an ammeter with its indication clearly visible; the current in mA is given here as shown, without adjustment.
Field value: 1 mA
